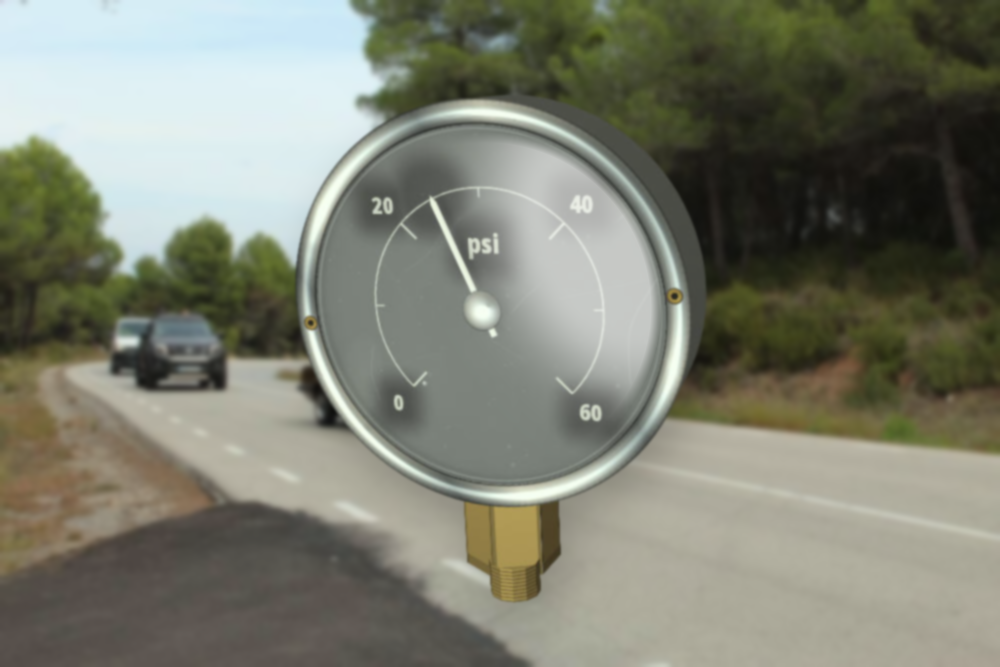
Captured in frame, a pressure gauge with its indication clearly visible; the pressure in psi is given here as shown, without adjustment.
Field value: 25 psi
